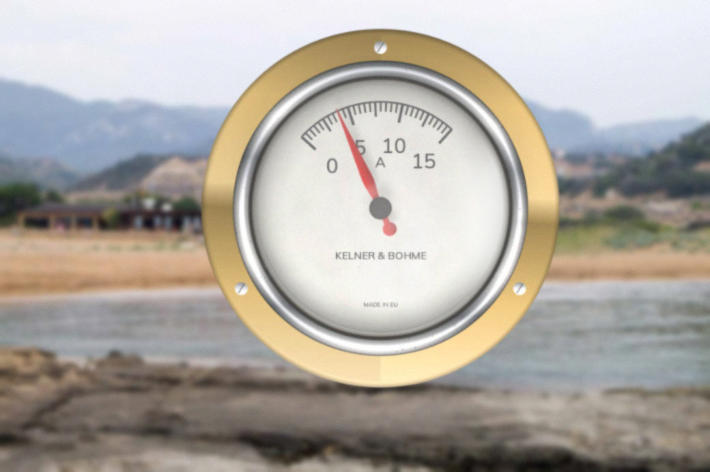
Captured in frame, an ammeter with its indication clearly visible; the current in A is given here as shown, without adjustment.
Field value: 4 A
